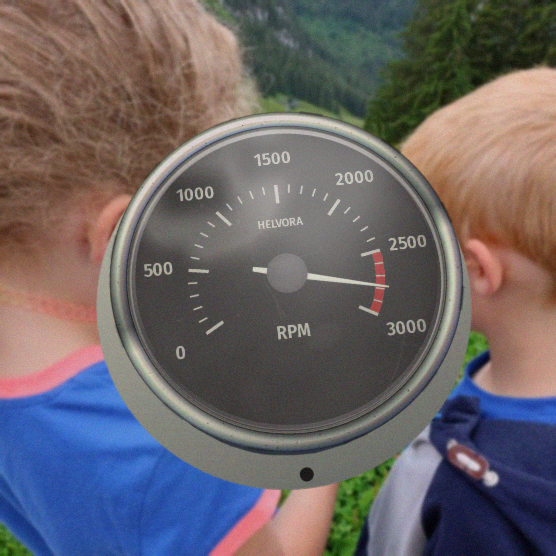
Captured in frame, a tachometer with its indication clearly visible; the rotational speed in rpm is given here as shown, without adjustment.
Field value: 2800 rpm
